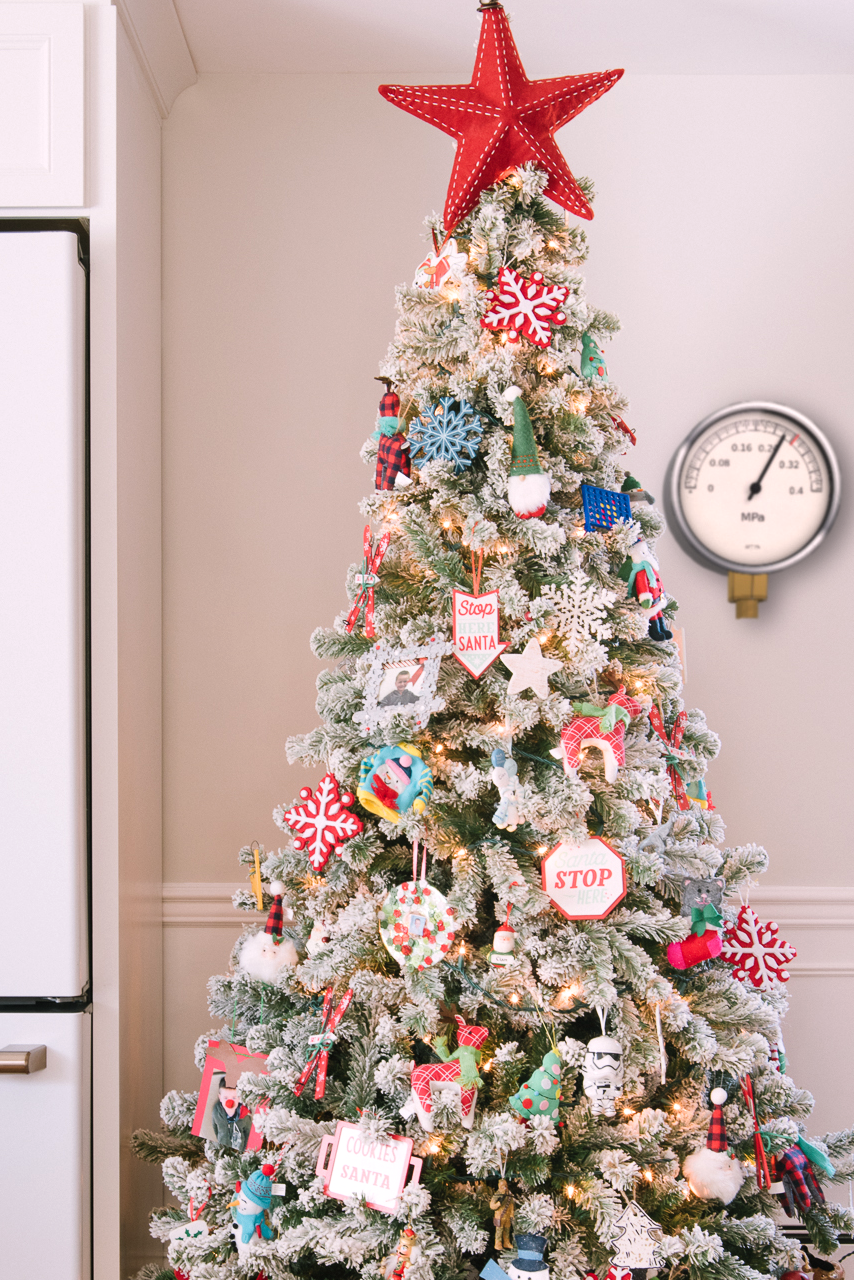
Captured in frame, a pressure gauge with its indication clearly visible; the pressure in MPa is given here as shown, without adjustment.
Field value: 0.26 MPa
